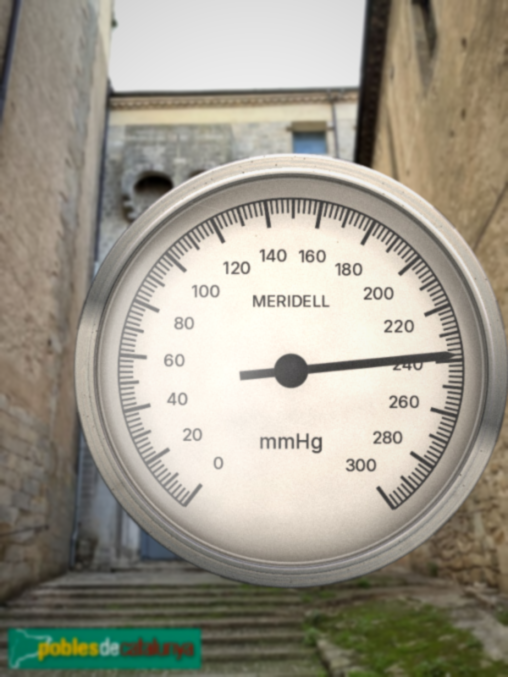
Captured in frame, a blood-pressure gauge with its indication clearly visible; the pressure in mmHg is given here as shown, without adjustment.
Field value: 238 mmHg
